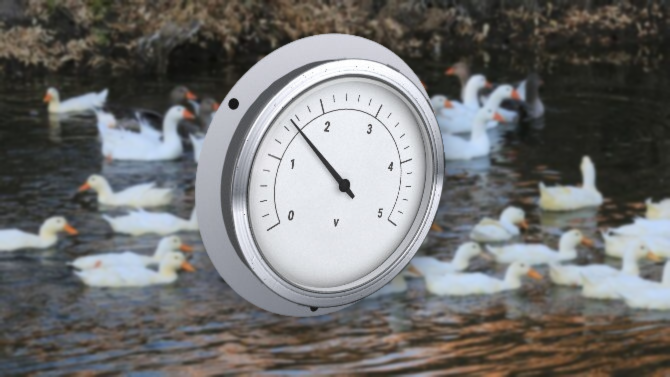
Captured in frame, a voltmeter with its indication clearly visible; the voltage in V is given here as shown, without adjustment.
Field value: 1.5 V
